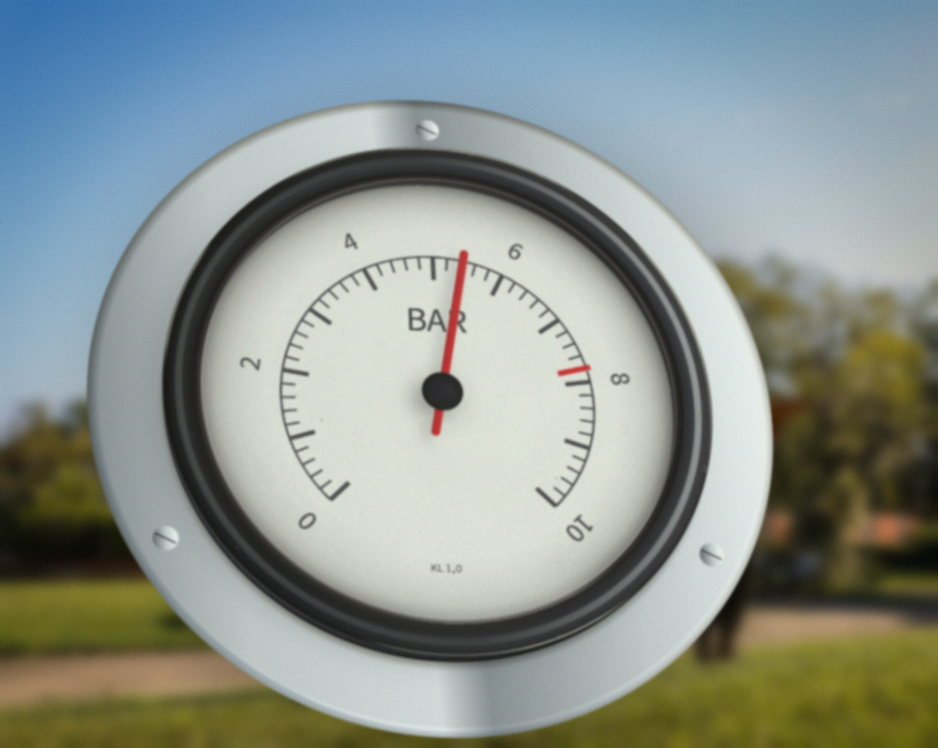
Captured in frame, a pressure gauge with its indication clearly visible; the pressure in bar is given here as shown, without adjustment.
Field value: 5.4 bar
